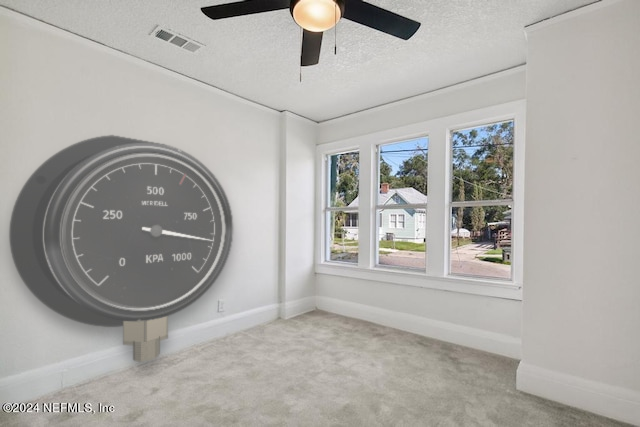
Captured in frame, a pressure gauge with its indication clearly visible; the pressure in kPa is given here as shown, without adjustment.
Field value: 875 kPa
